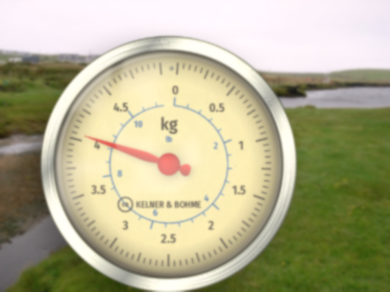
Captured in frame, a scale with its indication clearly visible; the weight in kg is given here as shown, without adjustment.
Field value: 4.05 kg
